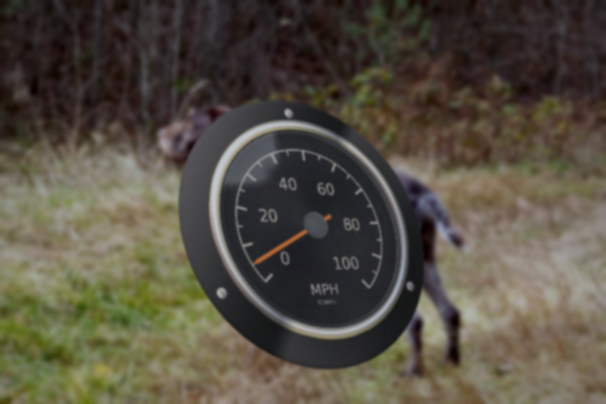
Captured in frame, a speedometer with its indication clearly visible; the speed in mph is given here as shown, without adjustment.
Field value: 5 mph
